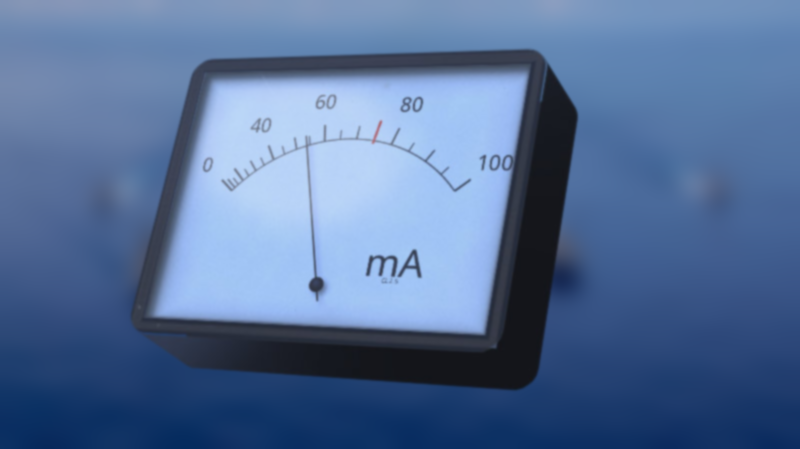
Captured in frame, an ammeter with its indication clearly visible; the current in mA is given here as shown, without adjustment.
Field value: 55 mA
